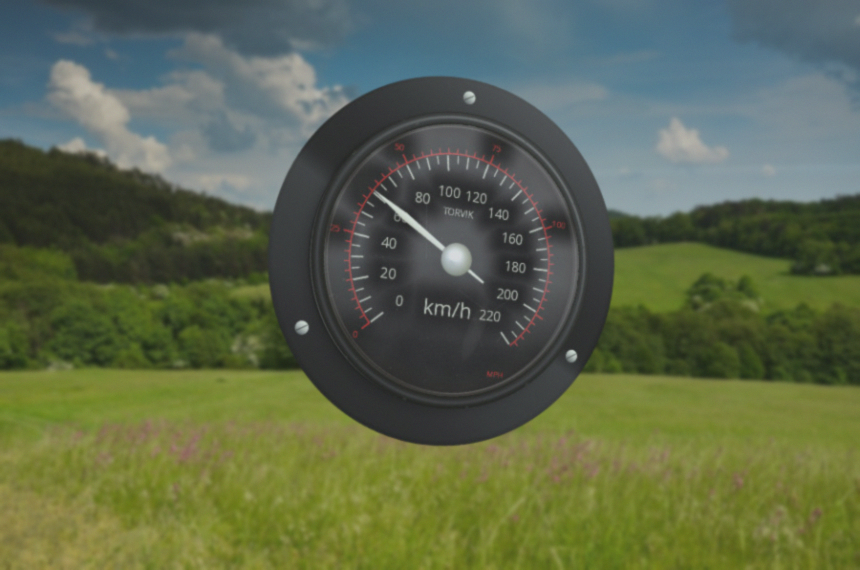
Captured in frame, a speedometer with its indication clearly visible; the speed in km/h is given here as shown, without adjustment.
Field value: 60 km/h
